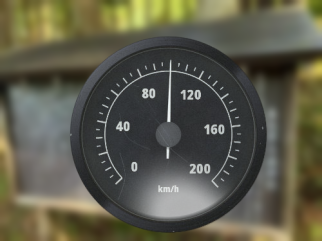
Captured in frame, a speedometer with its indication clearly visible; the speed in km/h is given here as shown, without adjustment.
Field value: 100 km/h
